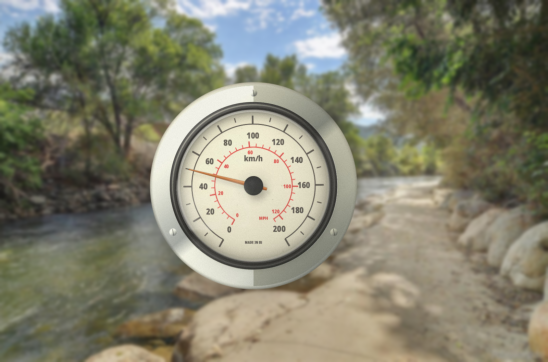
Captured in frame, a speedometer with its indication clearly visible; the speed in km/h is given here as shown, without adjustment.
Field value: 50 km/h
